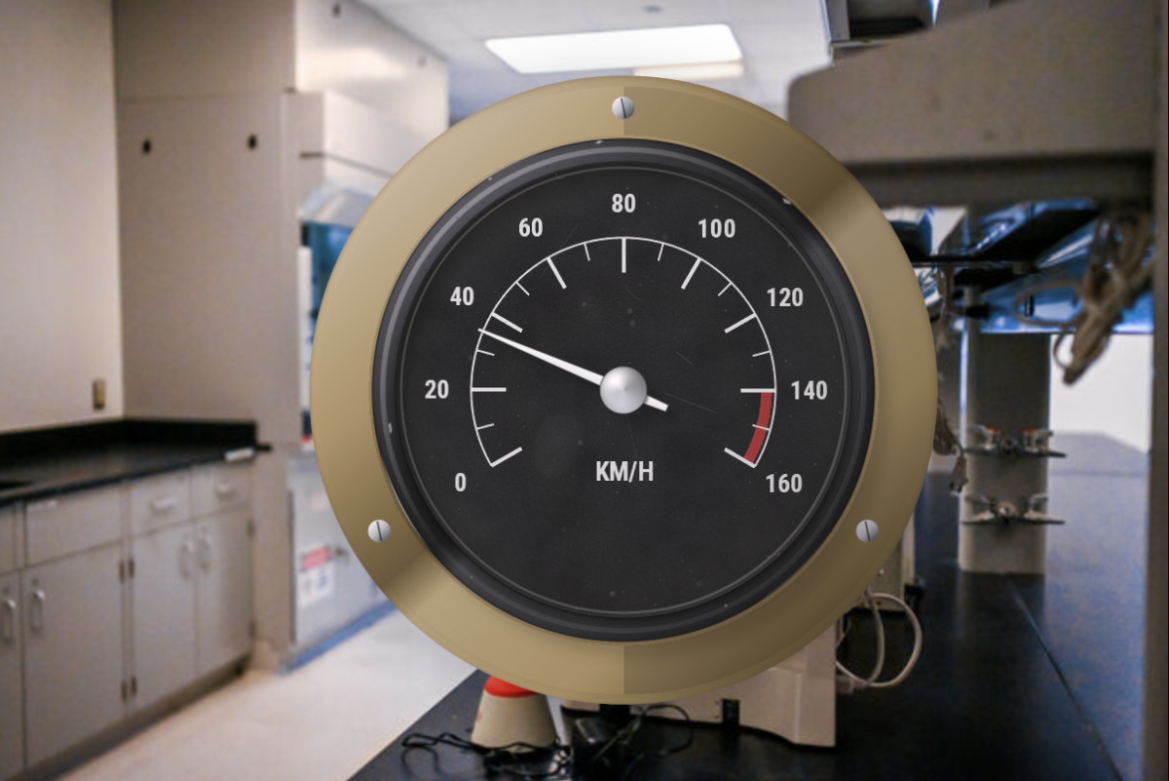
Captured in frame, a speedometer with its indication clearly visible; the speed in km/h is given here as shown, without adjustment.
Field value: 35 km/h
